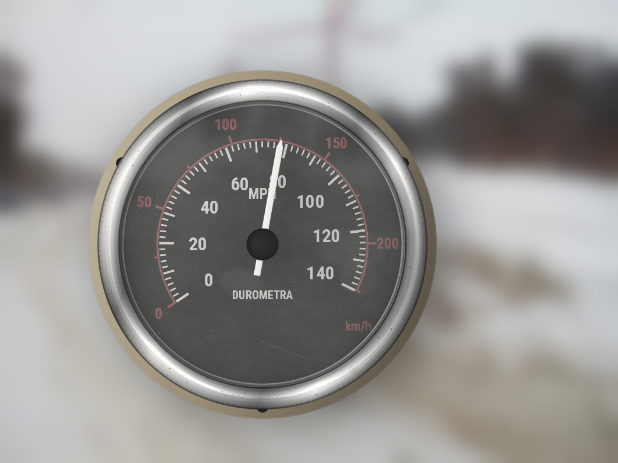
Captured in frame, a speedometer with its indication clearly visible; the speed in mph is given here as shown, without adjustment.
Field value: 78 mph
